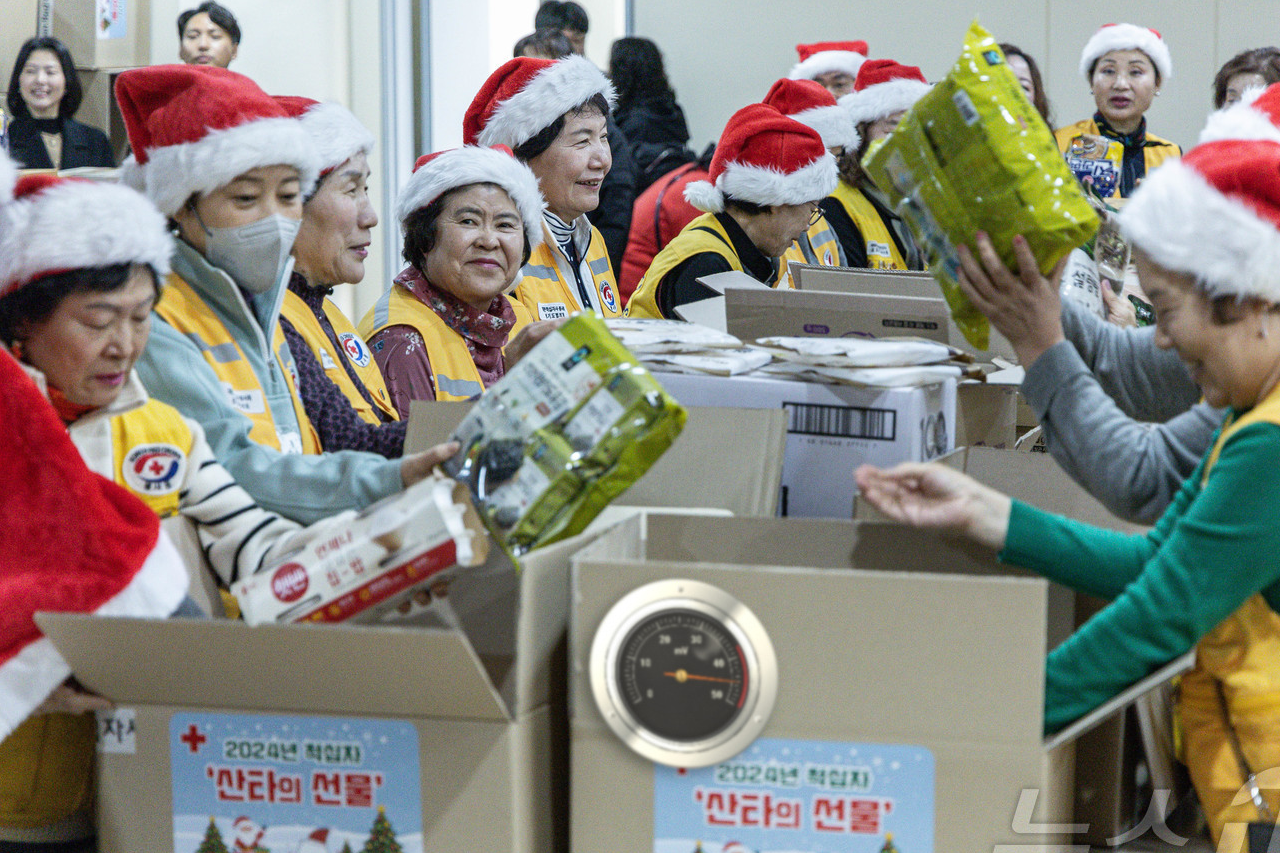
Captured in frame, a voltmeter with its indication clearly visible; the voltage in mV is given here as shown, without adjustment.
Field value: 45 mV
